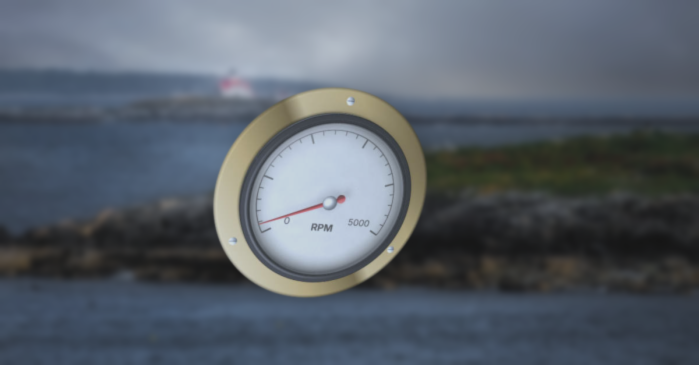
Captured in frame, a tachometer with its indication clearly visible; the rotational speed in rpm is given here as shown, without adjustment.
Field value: 200 rpm
